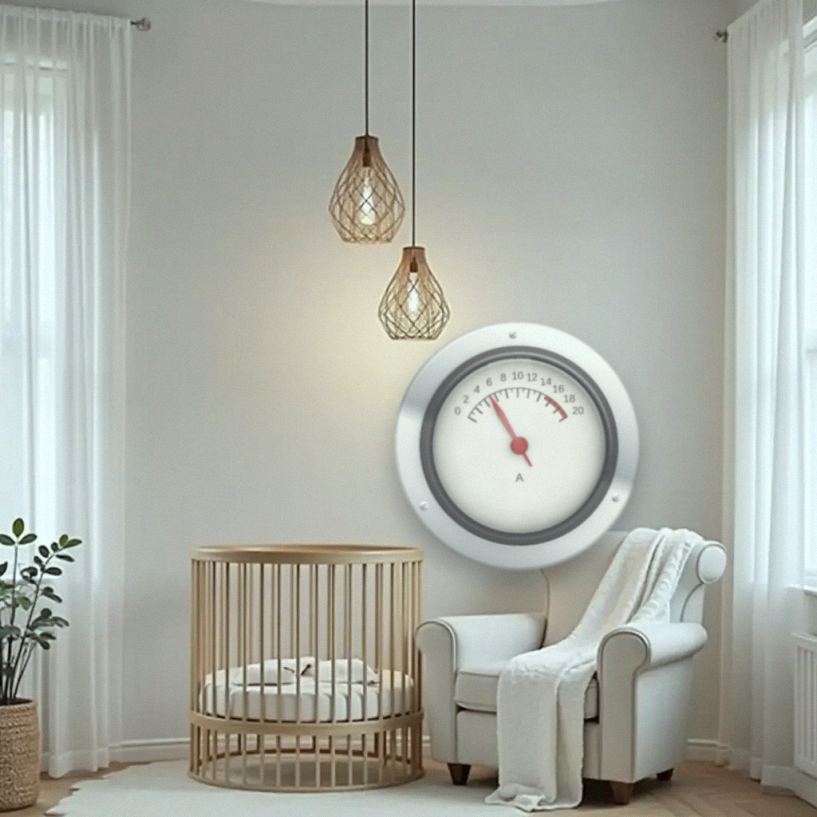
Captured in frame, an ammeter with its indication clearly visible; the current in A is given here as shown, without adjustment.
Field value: 5 A
